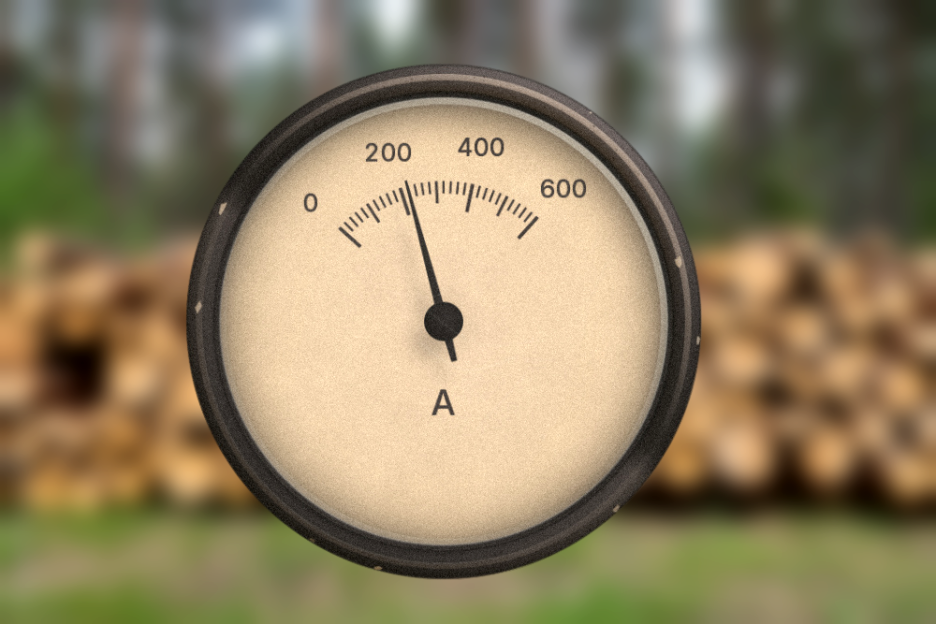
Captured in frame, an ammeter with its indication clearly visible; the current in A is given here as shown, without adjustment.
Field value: 220 A
